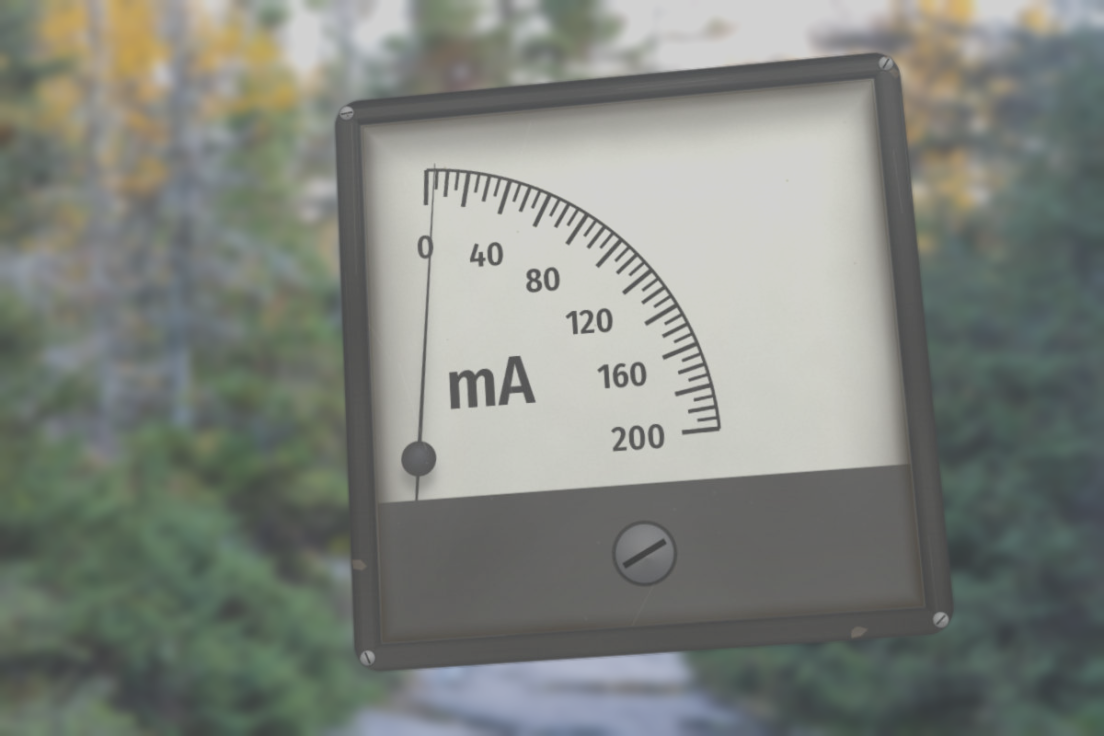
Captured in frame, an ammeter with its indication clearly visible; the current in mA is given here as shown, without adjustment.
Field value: 5 mA
